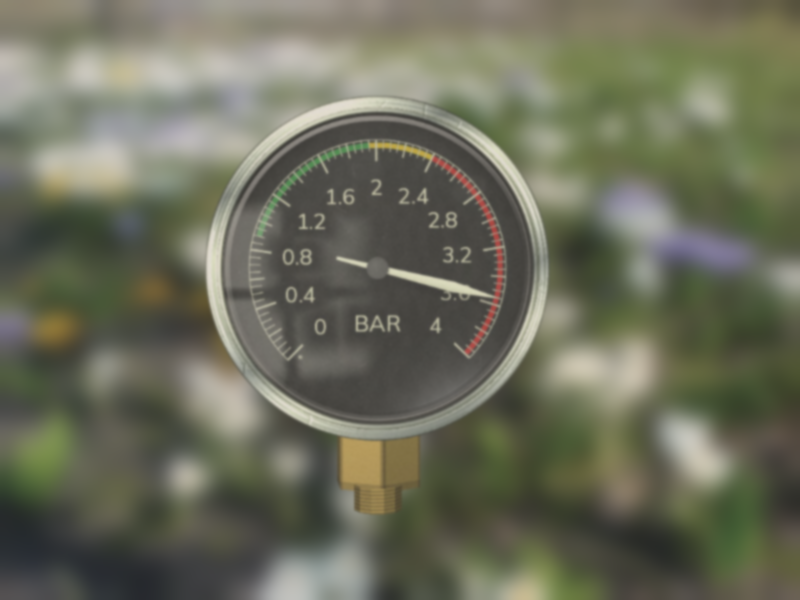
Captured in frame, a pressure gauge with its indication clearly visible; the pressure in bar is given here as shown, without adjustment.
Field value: 3.55 bar
